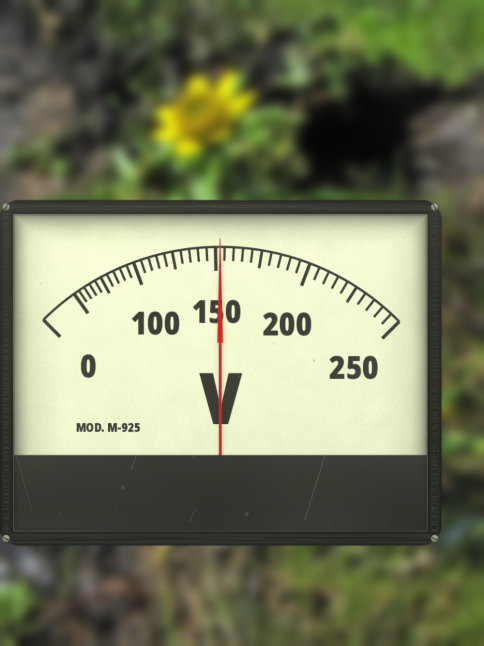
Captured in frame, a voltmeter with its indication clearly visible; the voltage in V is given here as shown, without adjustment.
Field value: 152.5 V
